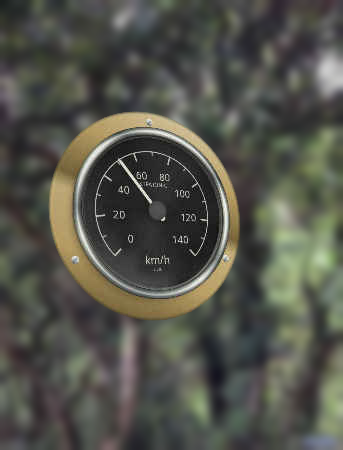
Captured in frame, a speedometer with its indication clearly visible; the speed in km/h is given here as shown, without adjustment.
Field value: 50 km/h
